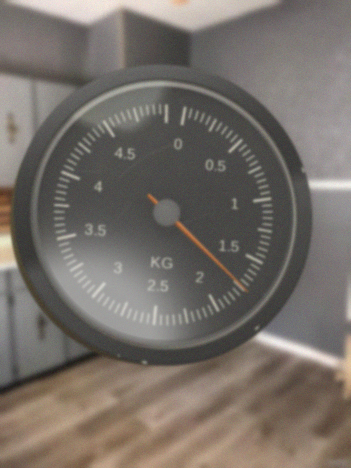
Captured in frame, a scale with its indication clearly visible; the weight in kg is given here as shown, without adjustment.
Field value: 1.75 kg
